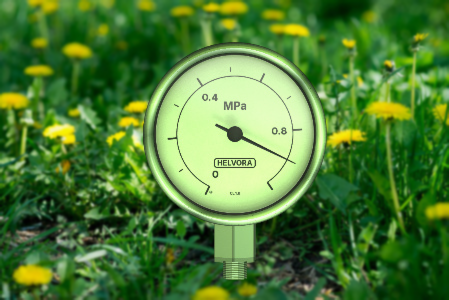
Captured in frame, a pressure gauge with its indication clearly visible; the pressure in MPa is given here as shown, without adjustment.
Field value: 0.9 MPa
